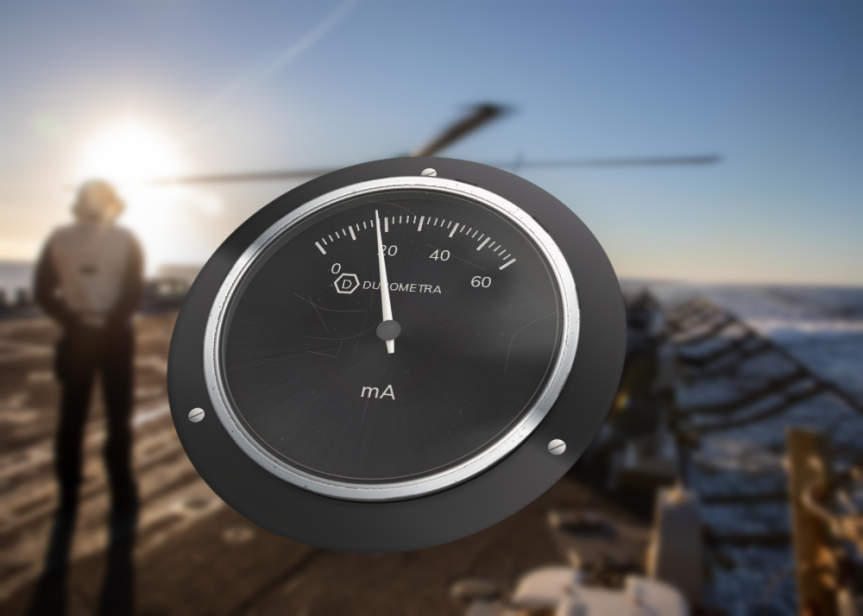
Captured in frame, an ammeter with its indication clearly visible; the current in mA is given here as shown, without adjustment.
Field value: 18 mA
